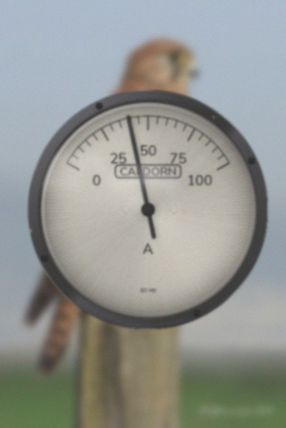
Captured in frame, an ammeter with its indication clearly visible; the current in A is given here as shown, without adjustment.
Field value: 40 A
